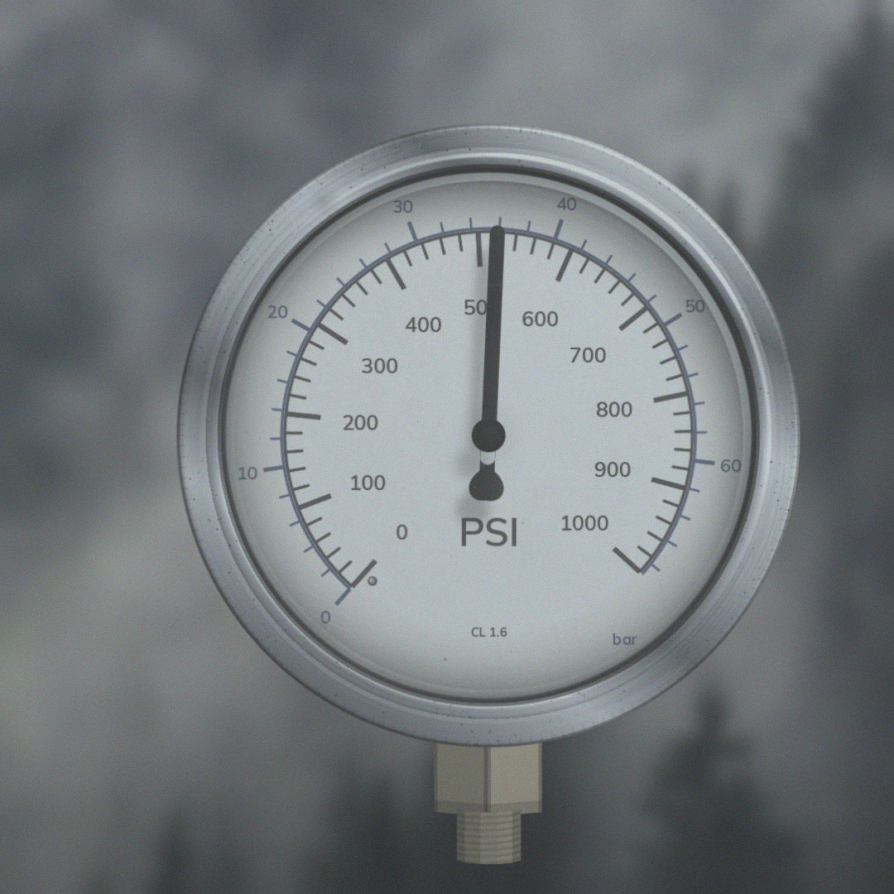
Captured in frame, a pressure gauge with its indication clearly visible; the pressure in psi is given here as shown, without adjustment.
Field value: 520 psi
